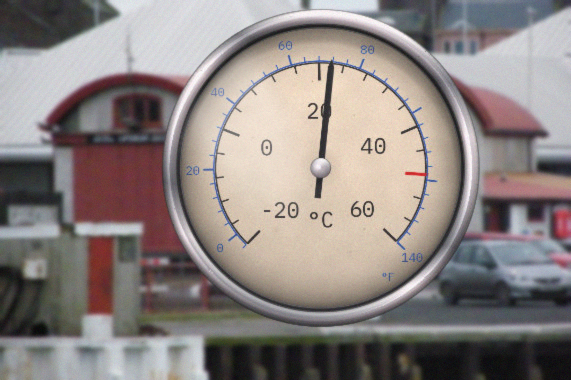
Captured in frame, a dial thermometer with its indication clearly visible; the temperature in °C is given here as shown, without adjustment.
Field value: 22 °C
